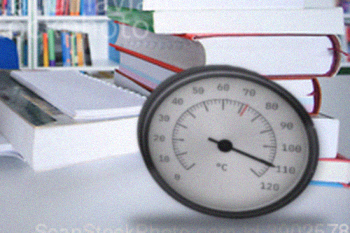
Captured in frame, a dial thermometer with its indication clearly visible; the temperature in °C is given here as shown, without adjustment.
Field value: 110 °C
